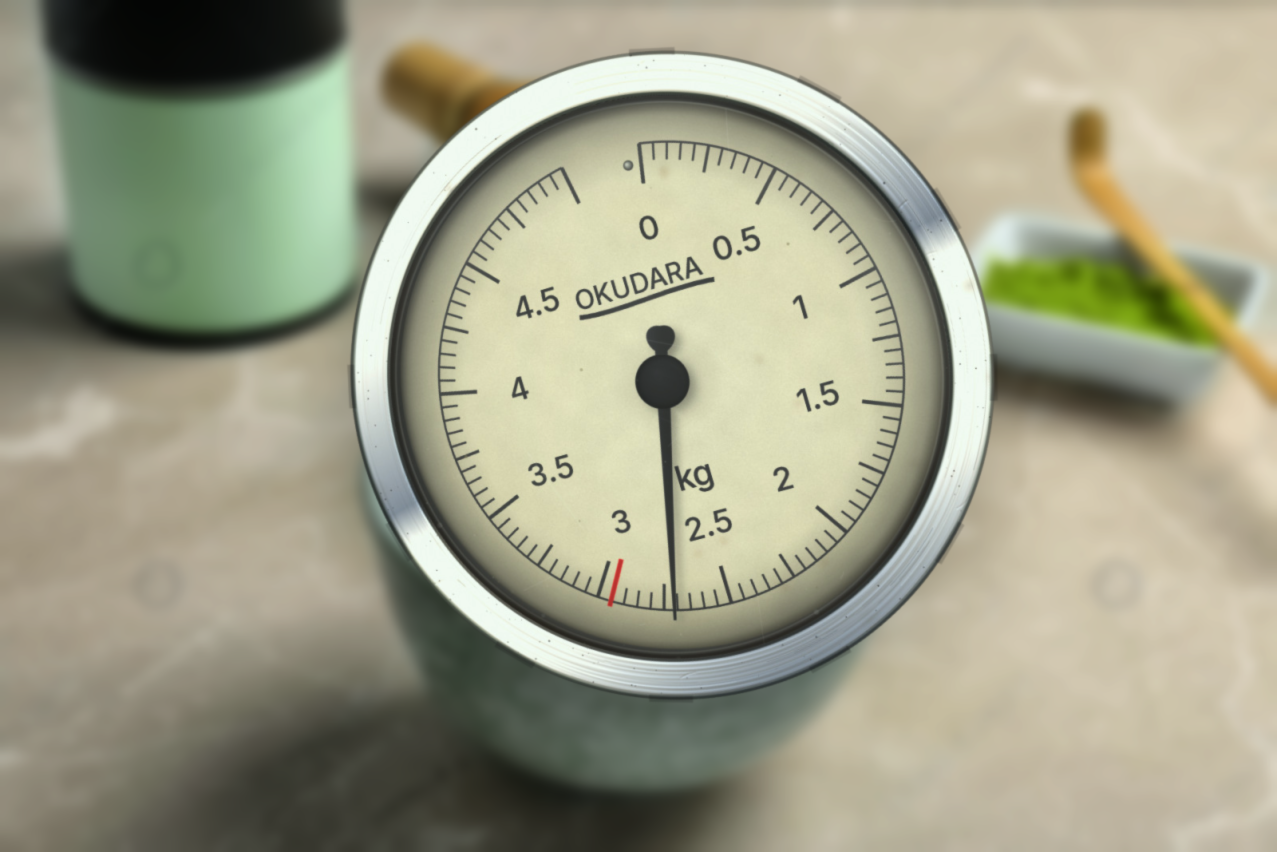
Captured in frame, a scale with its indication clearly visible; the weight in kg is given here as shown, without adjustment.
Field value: 2.7 kg
